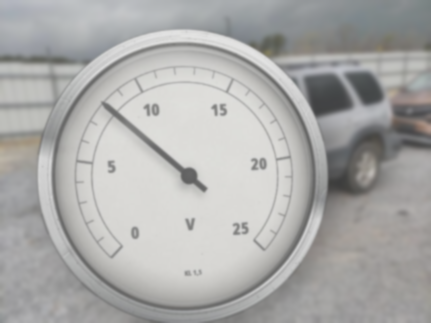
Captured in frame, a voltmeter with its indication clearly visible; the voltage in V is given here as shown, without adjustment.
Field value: 8 V
